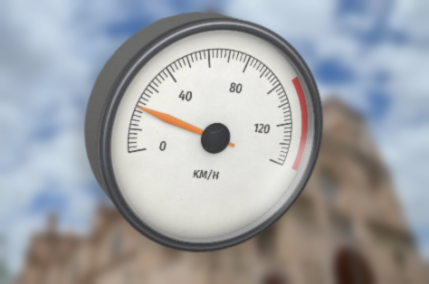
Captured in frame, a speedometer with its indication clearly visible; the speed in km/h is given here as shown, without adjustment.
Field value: 20 km/h
